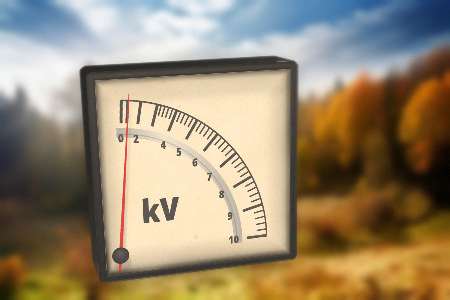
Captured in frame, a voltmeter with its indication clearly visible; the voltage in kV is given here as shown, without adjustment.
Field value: 1 kV
